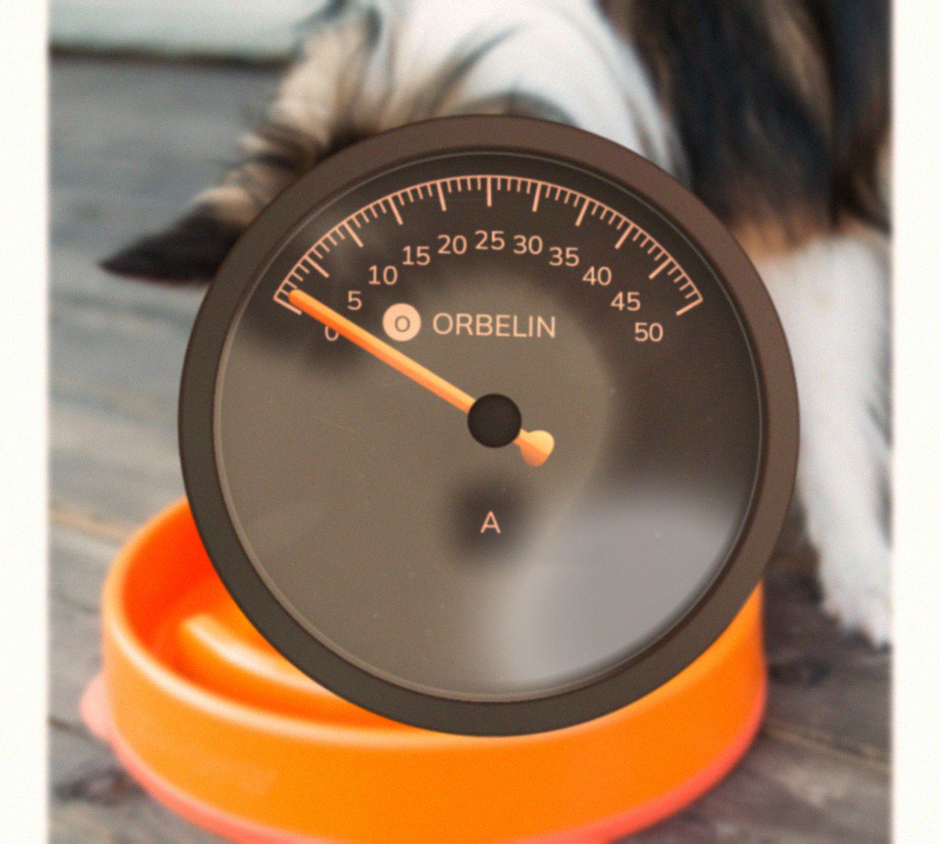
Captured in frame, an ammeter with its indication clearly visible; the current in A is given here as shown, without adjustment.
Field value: 1 A
